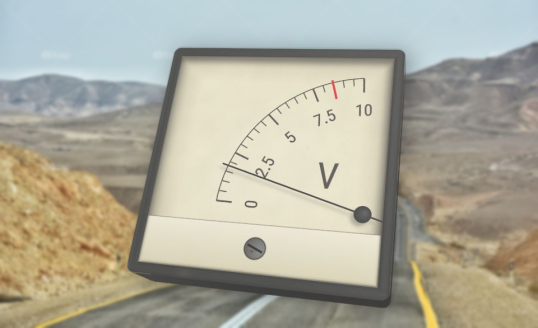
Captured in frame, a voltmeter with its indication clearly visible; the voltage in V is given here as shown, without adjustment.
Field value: 1.75 V
